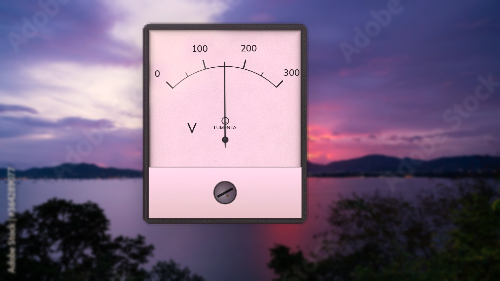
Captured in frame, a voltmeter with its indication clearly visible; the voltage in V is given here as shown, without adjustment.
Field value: 150 V
